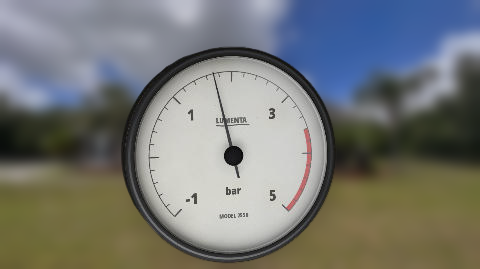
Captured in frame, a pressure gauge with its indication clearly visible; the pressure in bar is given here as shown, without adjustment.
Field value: 1.7 bar
